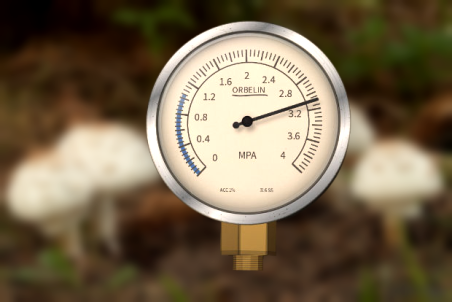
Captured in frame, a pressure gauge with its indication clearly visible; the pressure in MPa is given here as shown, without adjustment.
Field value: 3.1 MPa
